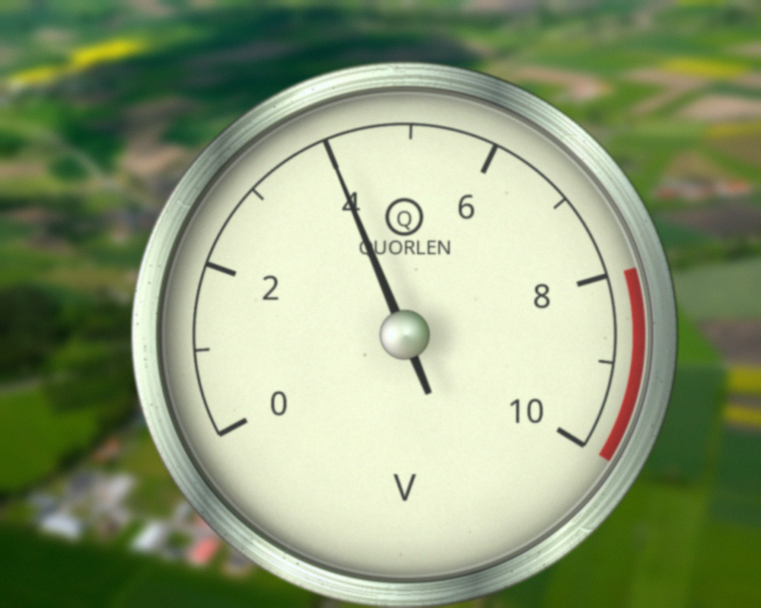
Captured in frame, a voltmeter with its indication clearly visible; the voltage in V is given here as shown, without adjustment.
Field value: 4 V
